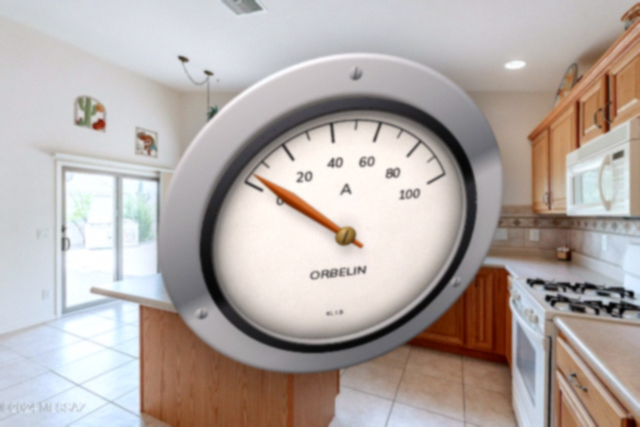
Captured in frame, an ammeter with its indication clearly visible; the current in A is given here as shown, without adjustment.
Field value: 5 A
